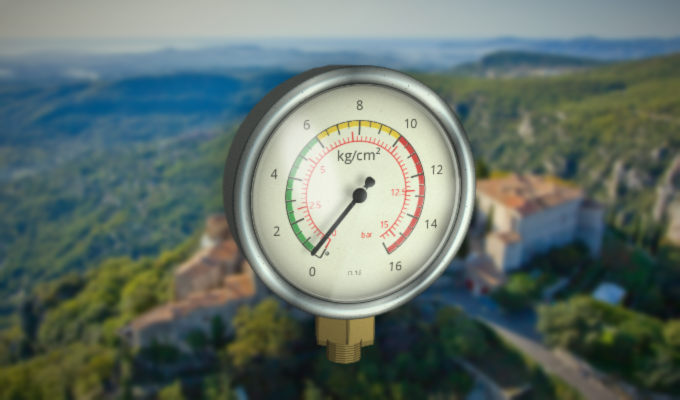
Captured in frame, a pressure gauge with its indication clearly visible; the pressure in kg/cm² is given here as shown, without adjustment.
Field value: 0.5 kg/cm²
